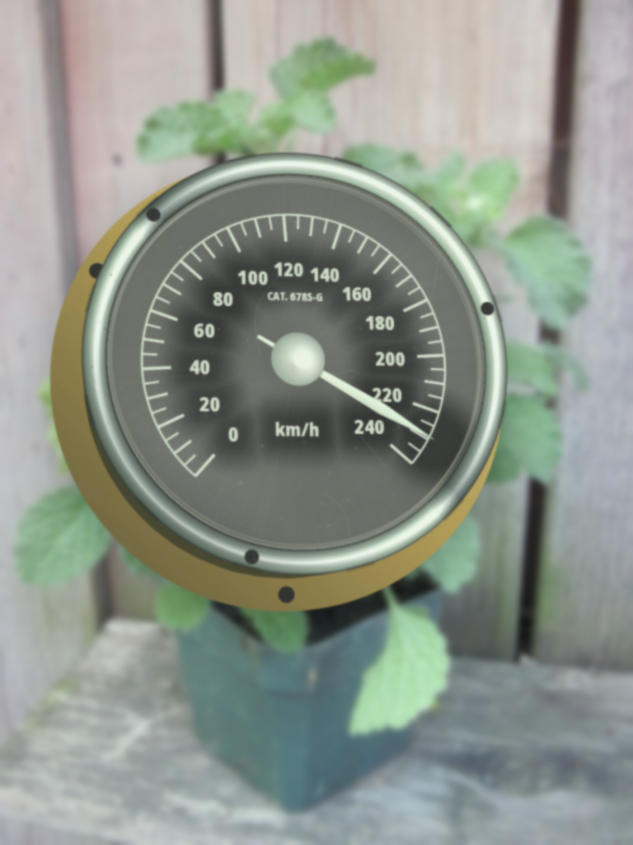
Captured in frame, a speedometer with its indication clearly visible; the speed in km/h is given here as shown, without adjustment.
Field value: 230 km/h
